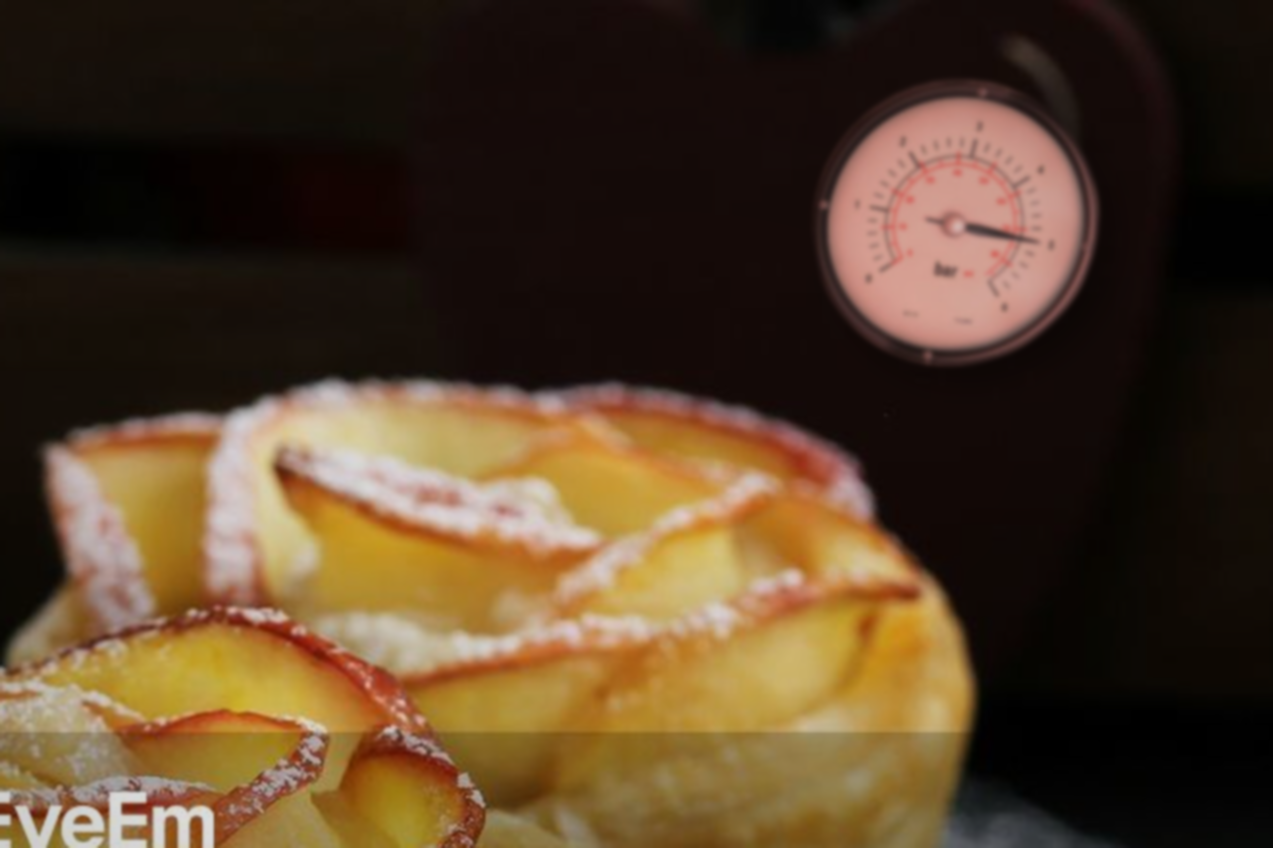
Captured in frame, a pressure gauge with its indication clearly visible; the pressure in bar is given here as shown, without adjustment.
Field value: 5 bar
